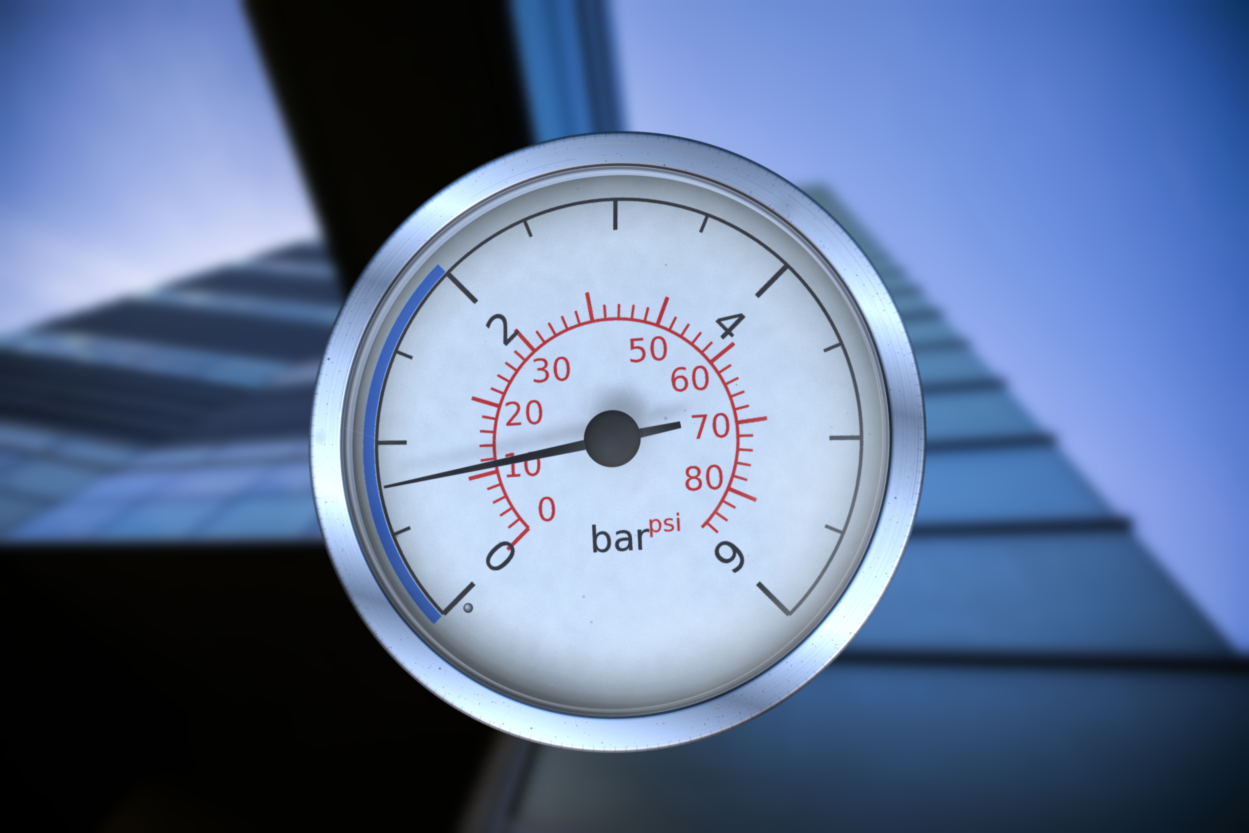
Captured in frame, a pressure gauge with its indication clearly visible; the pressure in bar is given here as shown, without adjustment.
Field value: 0.75 bar
